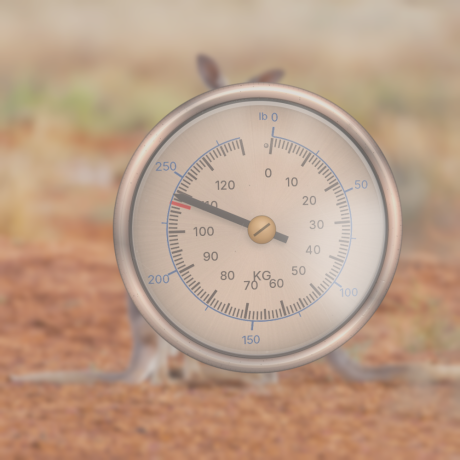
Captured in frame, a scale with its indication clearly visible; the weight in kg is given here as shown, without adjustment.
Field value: 109 kg
